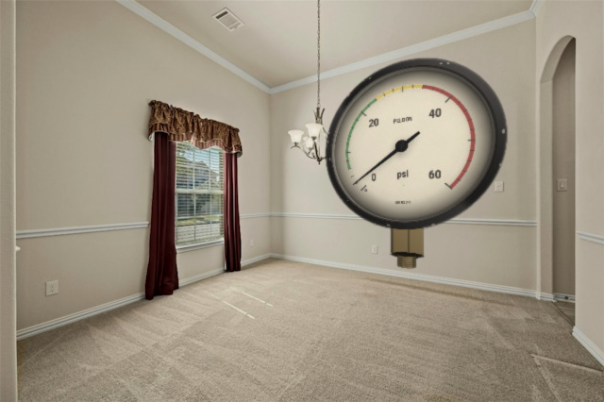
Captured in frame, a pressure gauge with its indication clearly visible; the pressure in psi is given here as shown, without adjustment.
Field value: 2 psi
